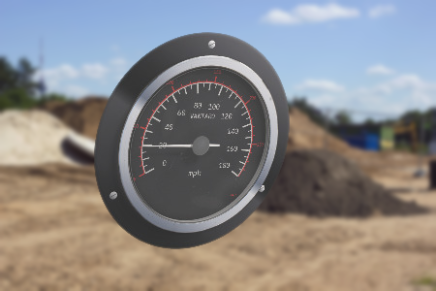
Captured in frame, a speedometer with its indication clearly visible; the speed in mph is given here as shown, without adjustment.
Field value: 20 mph
